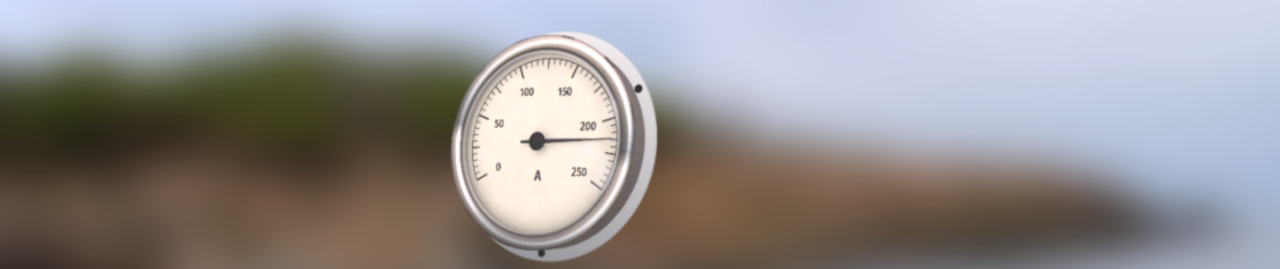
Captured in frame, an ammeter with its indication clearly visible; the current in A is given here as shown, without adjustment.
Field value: 215 A
